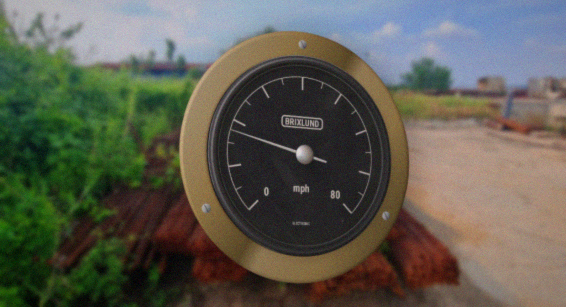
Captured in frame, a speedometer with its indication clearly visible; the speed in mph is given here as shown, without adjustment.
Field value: 17.5 mph
